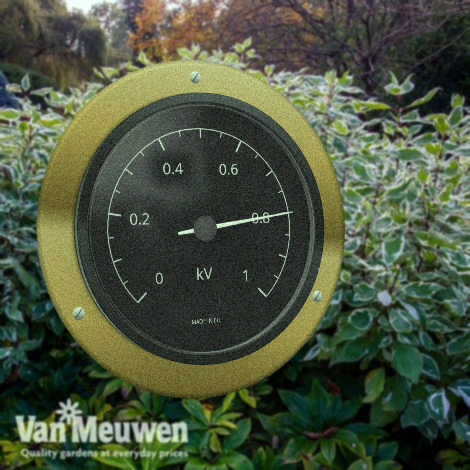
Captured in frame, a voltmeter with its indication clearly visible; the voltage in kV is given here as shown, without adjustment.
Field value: 0.8 kV
